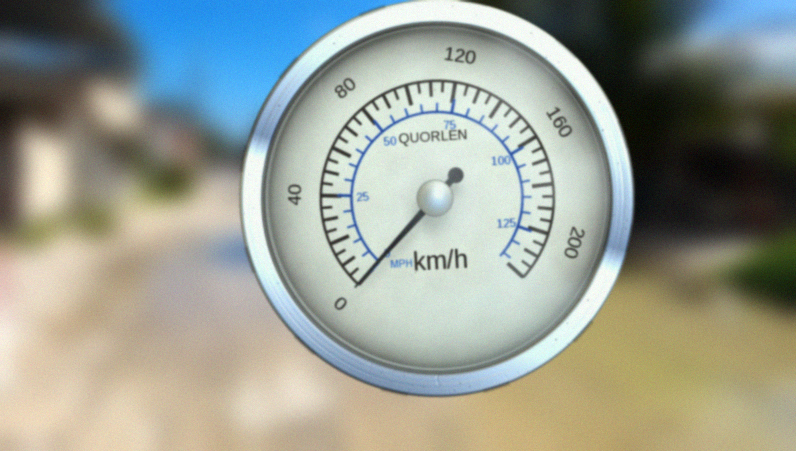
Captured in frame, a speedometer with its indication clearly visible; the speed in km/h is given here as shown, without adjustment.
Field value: 0 km/h
